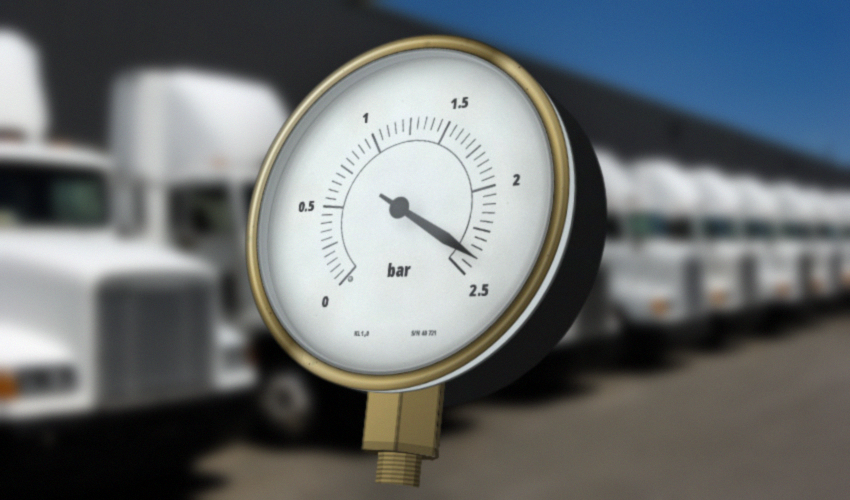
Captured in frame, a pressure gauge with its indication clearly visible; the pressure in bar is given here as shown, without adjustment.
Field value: 2.4 bar
